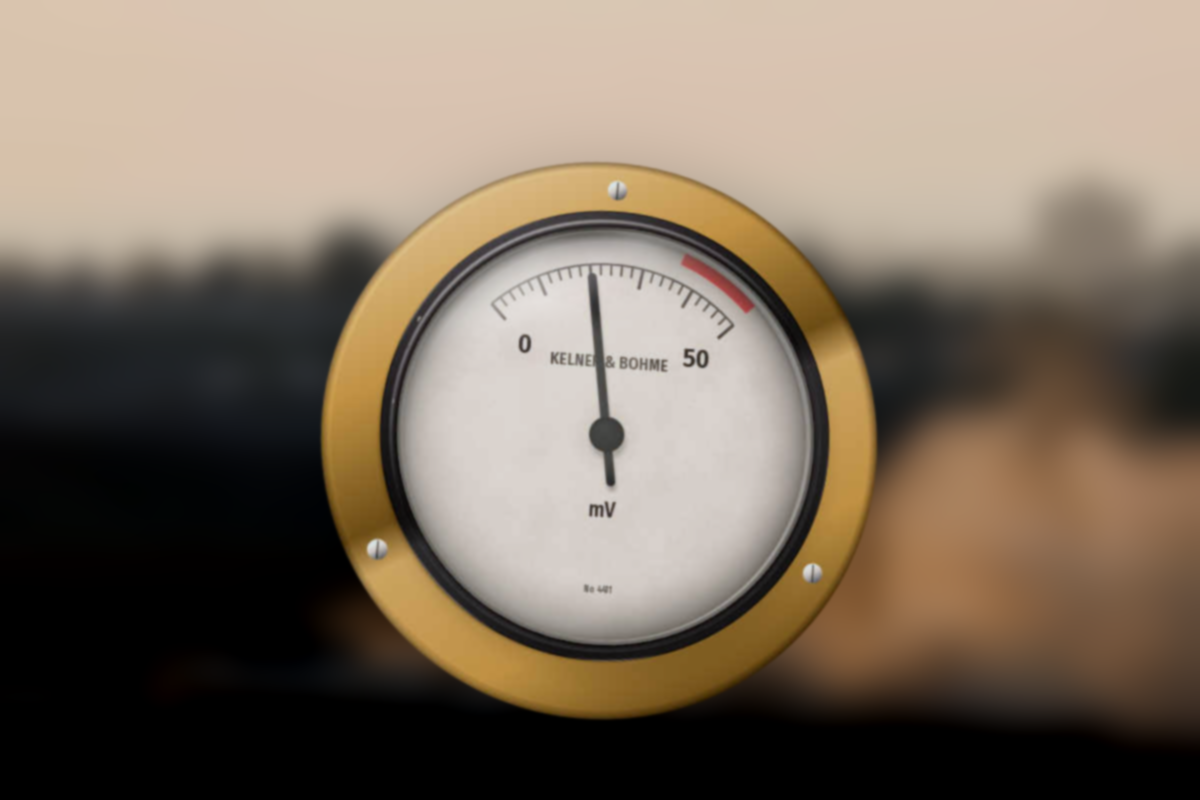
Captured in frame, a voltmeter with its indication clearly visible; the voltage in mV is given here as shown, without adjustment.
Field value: 20 mV
